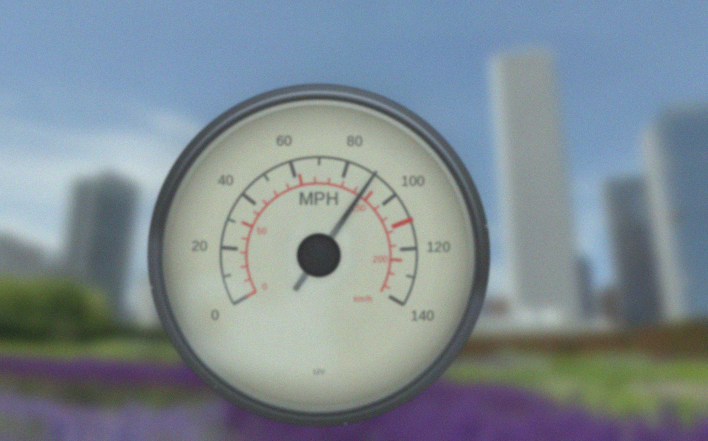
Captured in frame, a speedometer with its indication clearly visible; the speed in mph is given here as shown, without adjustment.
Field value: 90 mph
